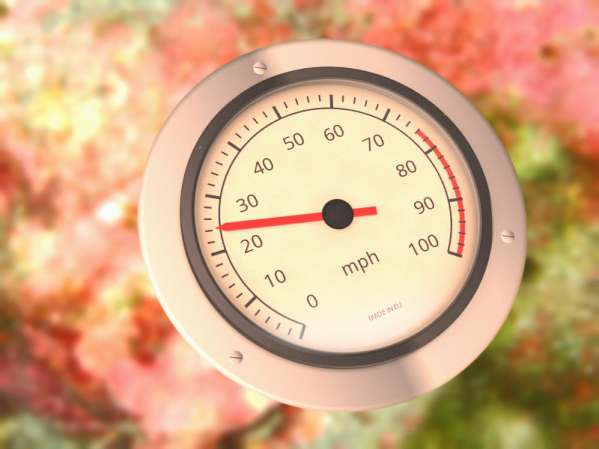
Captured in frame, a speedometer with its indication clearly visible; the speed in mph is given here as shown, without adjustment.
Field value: 24 mph
